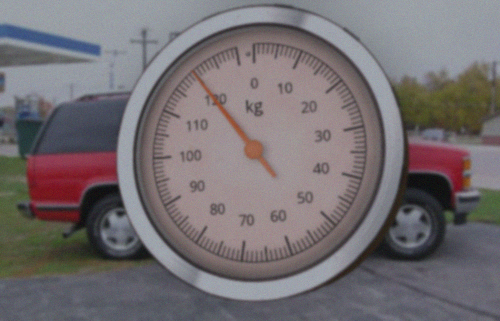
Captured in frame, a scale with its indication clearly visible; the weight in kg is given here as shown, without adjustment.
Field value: 120 kg
